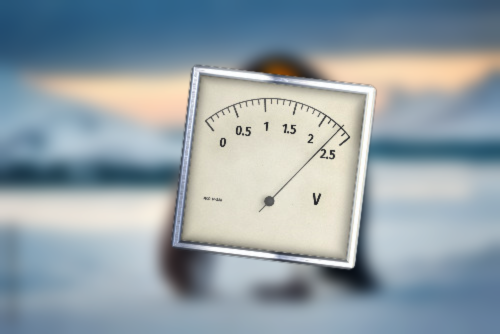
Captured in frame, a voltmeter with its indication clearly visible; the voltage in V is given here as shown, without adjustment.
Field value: 2.3 V
